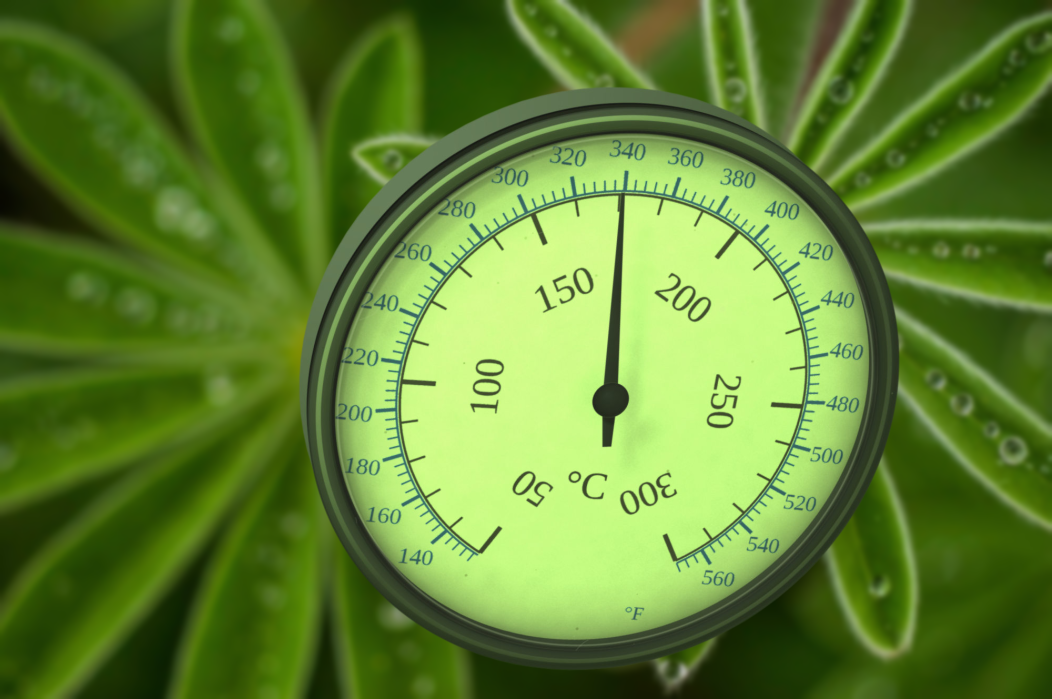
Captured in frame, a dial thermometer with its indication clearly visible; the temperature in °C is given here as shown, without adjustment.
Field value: 170 °C
